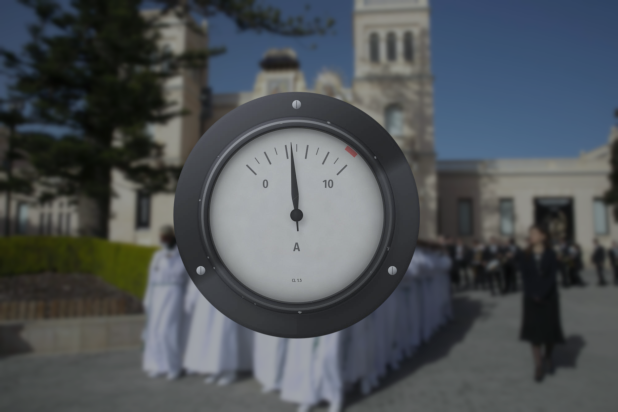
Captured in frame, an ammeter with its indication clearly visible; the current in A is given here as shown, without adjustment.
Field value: 4.5 A
